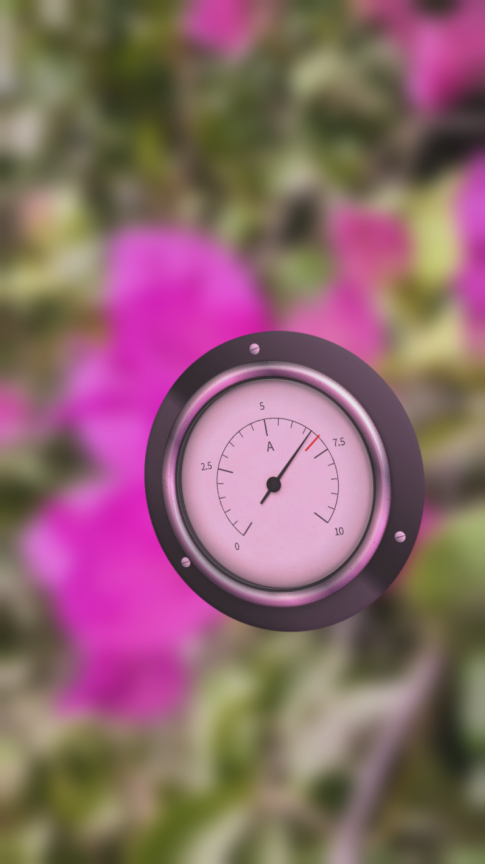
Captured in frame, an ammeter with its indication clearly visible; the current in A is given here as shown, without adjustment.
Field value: 6.75 A
